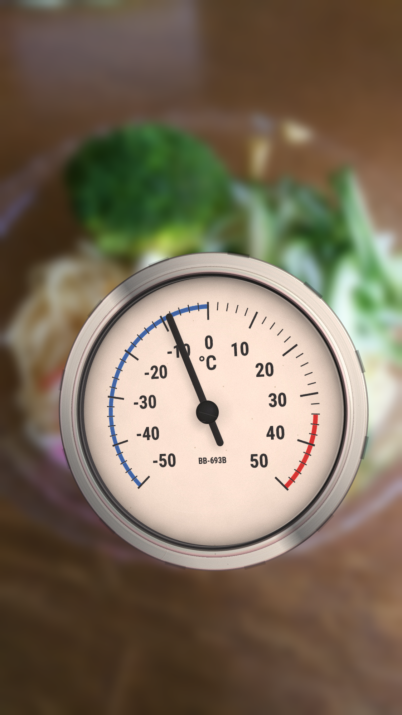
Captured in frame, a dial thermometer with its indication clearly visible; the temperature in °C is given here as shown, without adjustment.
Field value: -8 °C
